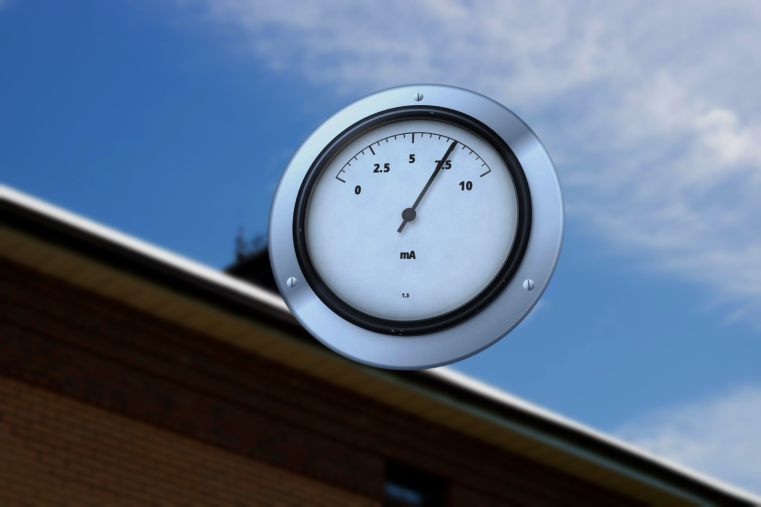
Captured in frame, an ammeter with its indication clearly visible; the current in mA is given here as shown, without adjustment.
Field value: 7.5 mA
